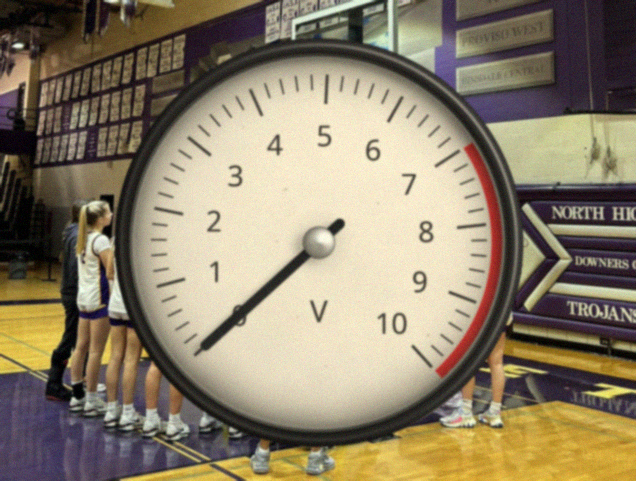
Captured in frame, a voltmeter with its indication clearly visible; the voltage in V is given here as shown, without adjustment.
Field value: 0 V
